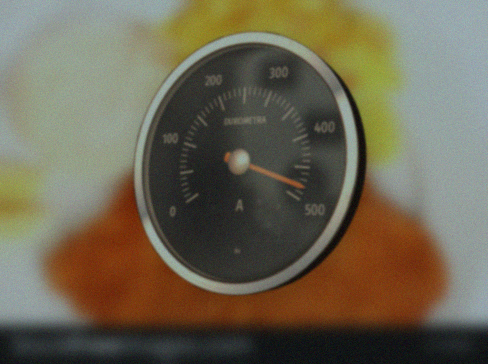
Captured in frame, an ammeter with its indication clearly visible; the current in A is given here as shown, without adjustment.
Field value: 480 A
